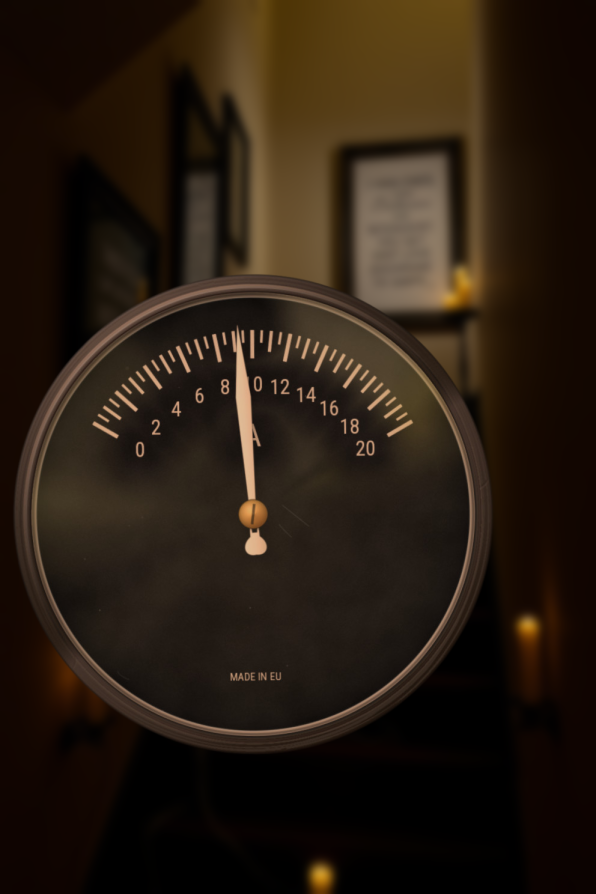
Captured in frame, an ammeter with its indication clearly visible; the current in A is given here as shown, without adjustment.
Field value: 9.25 A
